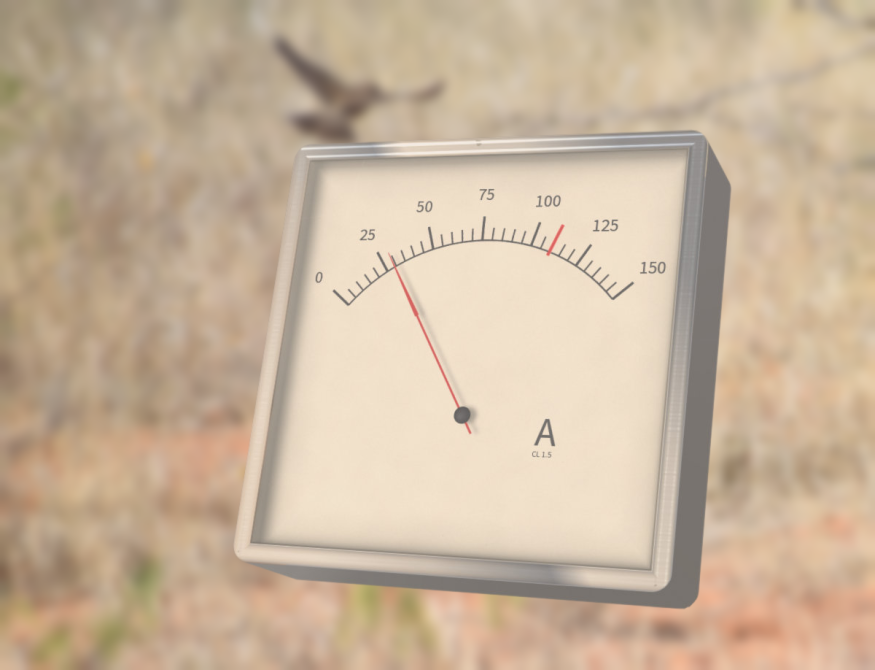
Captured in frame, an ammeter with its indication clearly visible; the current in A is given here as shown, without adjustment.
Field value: 30 A
